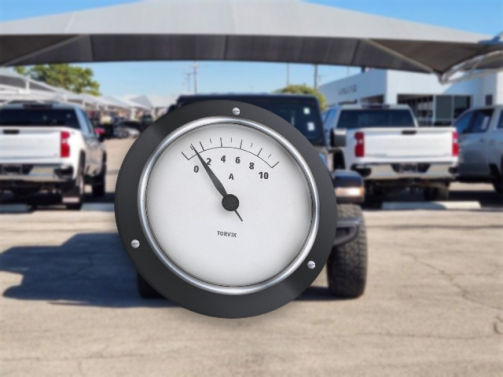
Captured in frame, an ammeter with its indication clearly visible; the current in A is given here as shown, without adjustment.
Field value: 1 A
